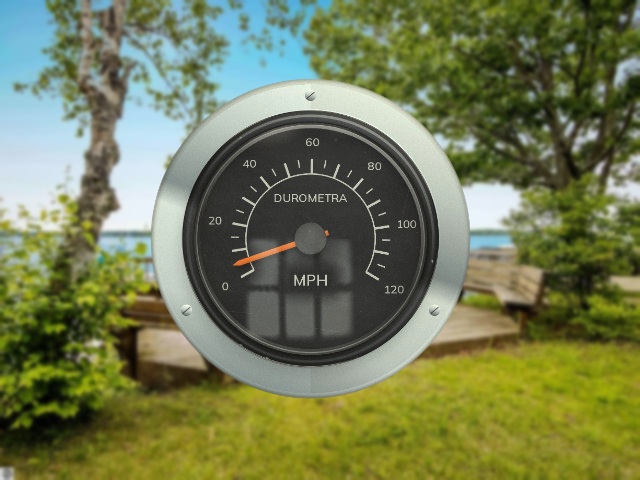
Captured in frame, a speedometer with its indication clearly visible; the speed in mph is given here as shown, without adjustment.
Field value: 5 mph
